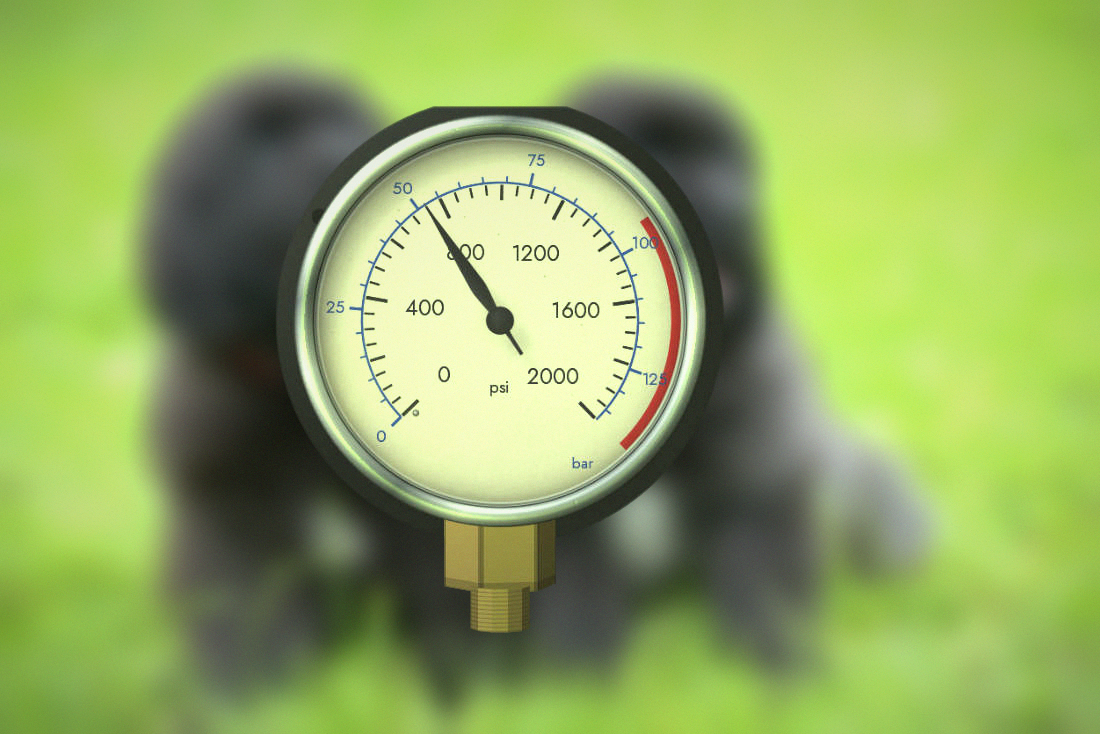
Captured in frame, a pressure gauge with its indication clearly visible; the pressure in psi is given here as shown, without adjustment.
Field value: 750 psi
